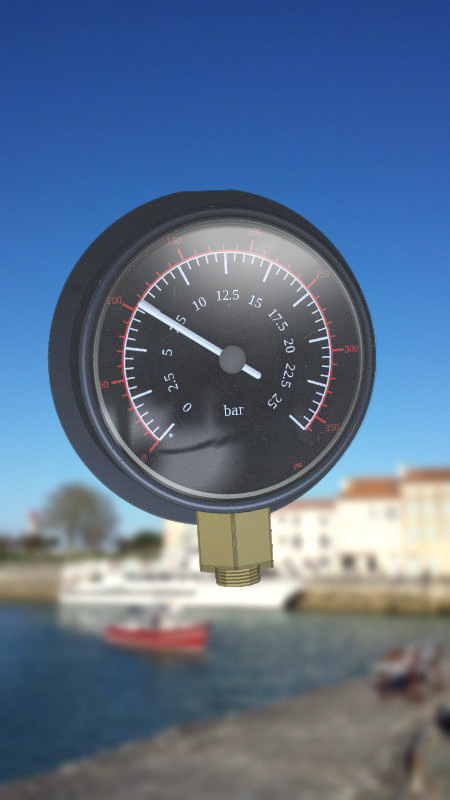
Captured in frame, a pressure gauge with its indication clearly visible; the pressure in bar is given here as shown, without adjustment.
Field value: 7.25 bar
